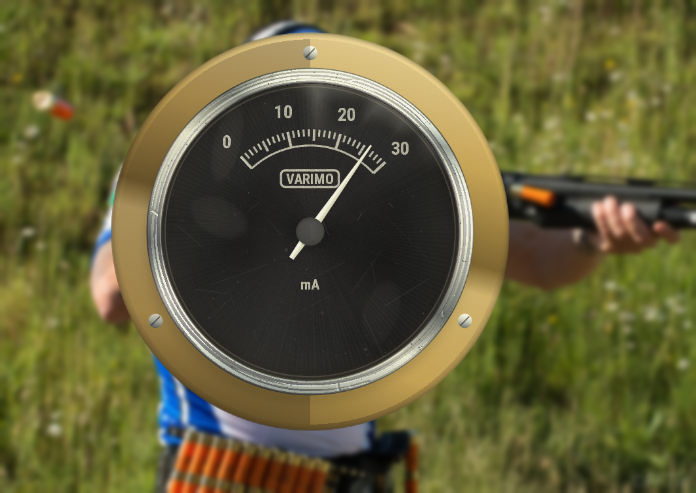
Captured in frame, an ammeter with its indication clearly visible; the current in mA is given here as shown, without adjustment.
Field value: 26 mA
